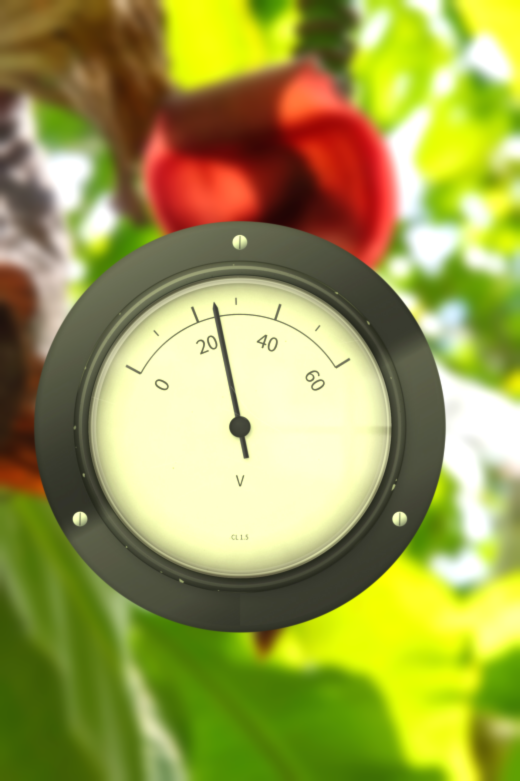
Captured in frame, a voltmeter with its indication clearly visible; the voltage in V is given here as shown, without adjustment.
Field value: 25 V
